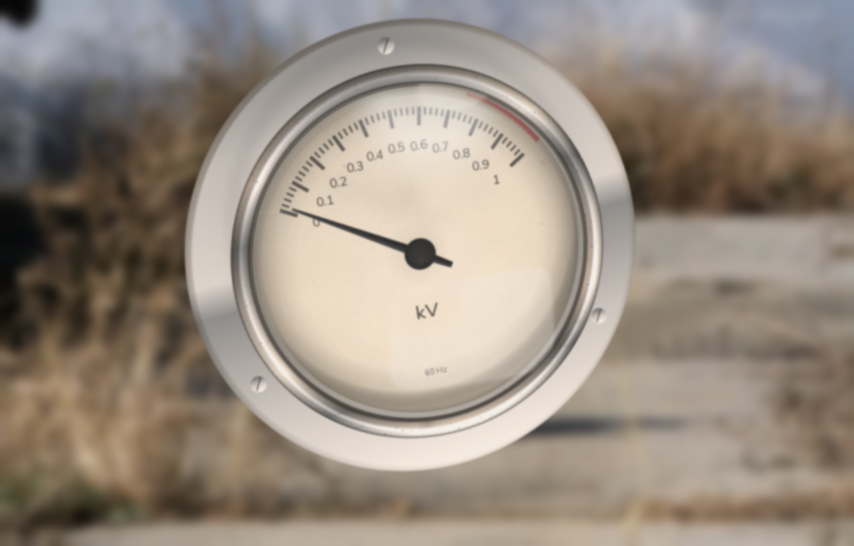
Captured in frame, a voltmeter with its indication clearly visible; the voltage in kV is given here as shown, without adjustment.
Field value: 0.02 kV
